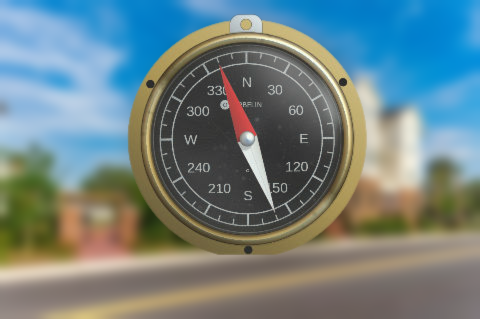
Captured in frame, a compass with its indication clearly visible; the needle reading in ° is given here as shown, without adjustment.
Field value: 340 °
